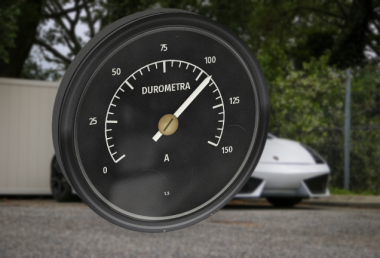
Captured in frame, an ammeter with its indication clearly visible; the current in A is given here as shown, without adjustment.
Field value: 105 A
